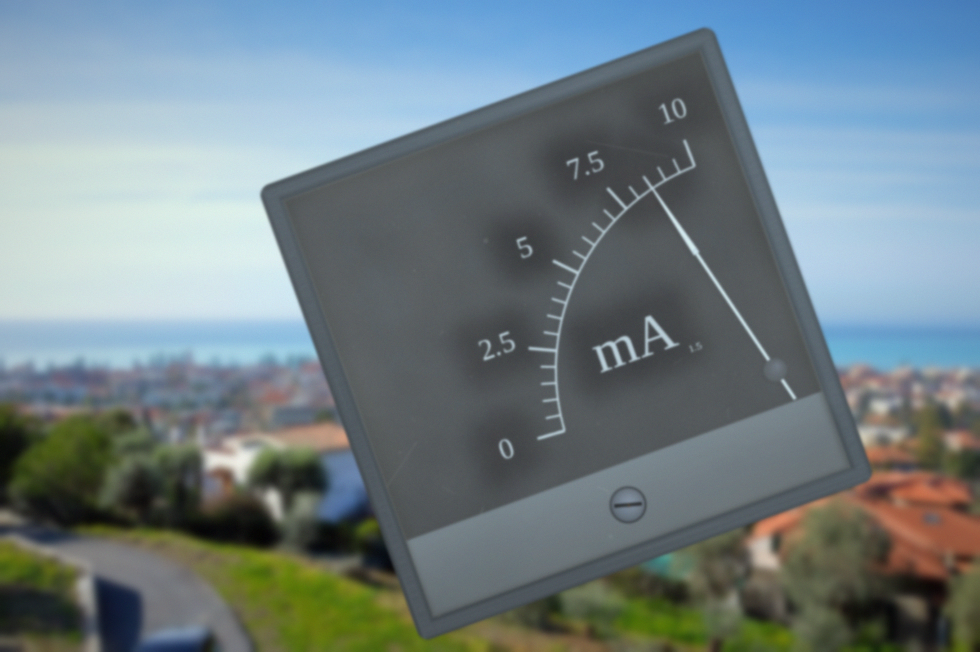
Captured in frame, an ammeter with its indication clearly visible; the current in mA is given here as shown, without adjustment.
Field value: 8.5 mA
